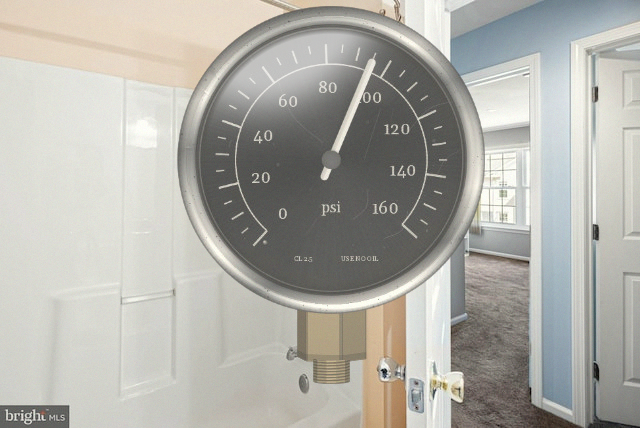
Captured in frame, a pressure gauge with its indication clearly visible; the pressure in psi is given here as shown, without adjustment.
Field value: 95 psi
